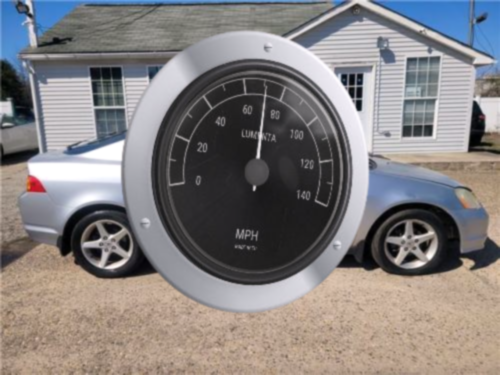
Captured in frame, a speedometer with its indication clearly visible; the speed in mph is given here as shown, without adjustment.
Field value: 70 mph
